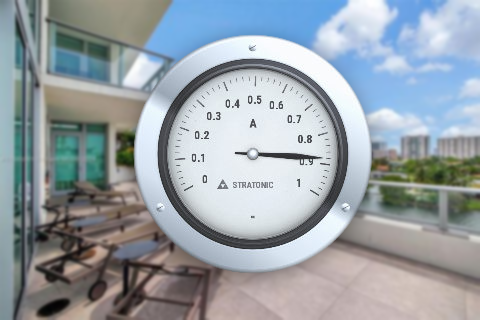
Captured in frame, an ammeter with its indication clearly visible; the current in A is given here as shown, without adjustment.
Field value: 0.88 A
